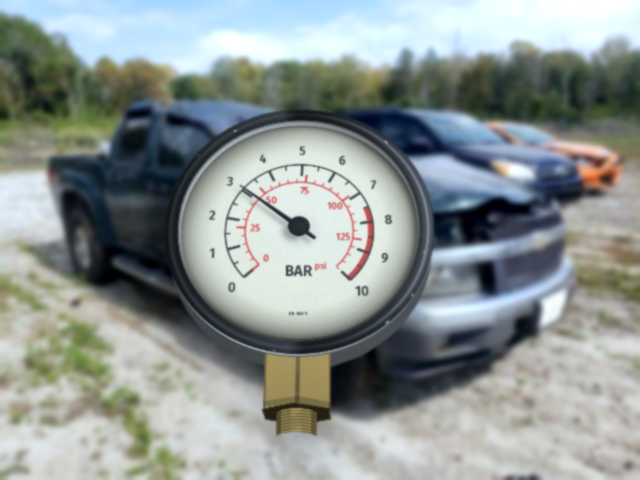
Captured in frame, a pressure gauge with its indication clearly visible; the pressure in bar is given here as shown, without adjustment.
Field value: 3 bar
